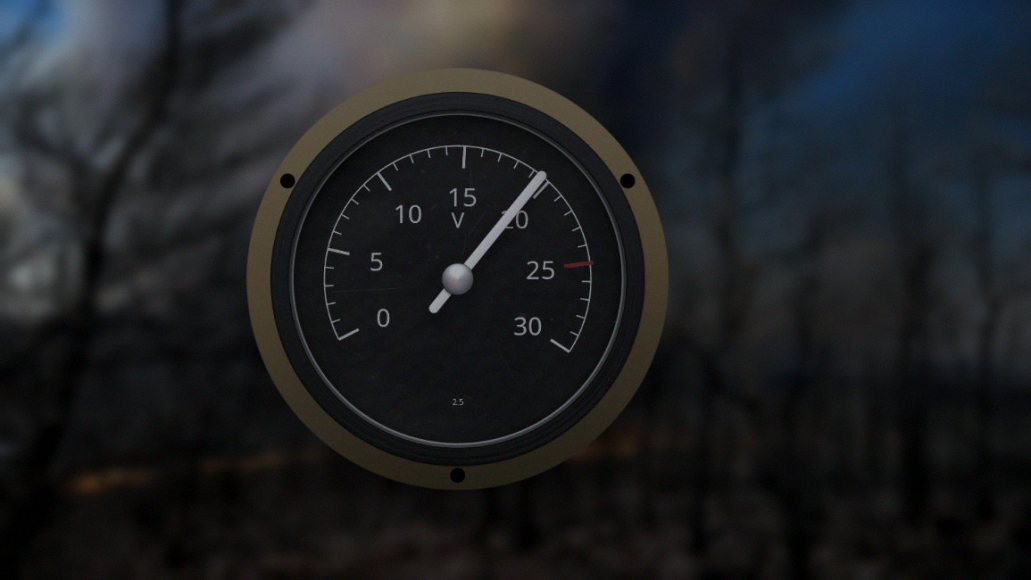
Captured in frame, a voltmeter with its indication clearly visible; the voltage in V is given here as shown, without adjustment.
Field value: 19.5 V
